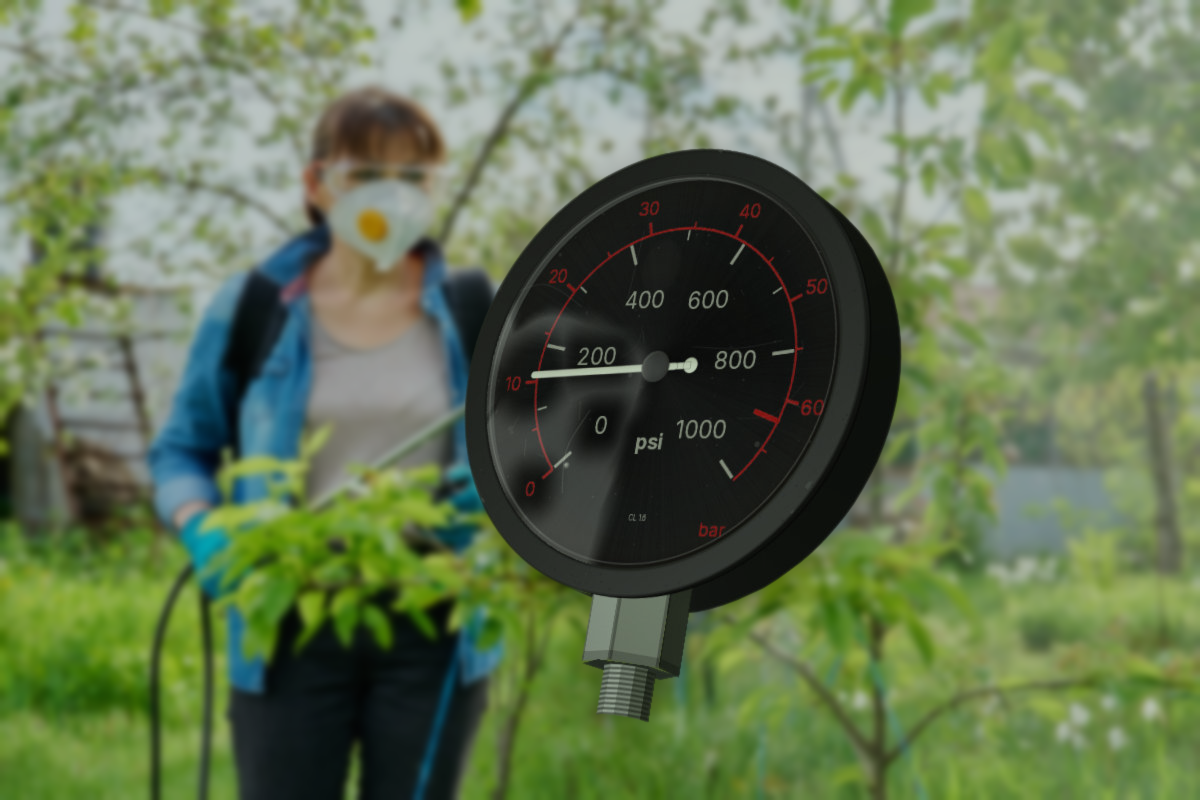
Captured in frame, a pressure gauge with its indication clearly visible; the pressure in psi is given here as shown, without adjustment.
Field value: 150 psi
